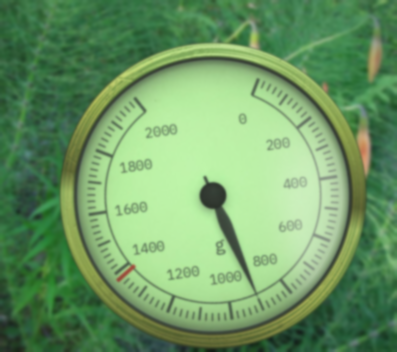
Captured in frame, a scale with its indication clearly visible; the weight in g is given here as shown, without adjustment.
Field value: 900 g
